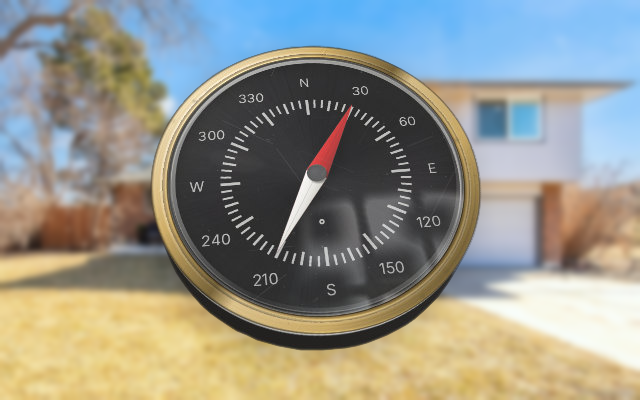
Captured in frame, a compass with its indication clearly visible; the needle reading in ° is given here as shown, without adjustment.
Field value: 30 °
